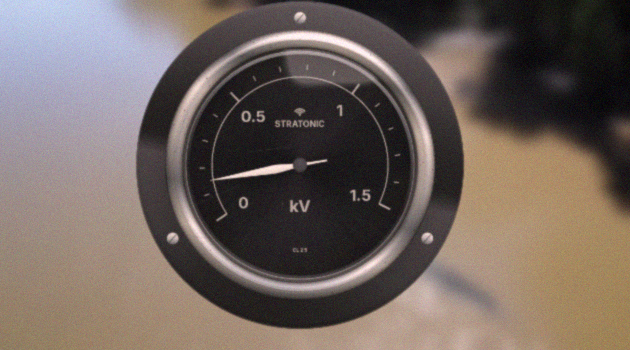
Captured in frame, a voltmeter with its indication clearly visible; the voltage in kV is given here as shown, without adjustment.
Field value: 0.15 kV
